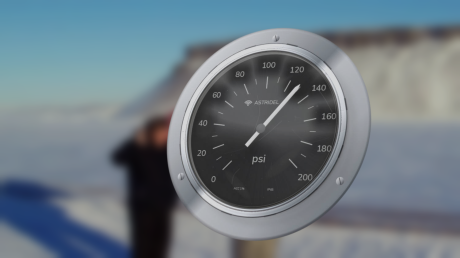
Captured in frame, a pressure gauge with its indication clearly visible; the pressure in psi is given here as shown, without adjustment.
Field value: 130 psi
